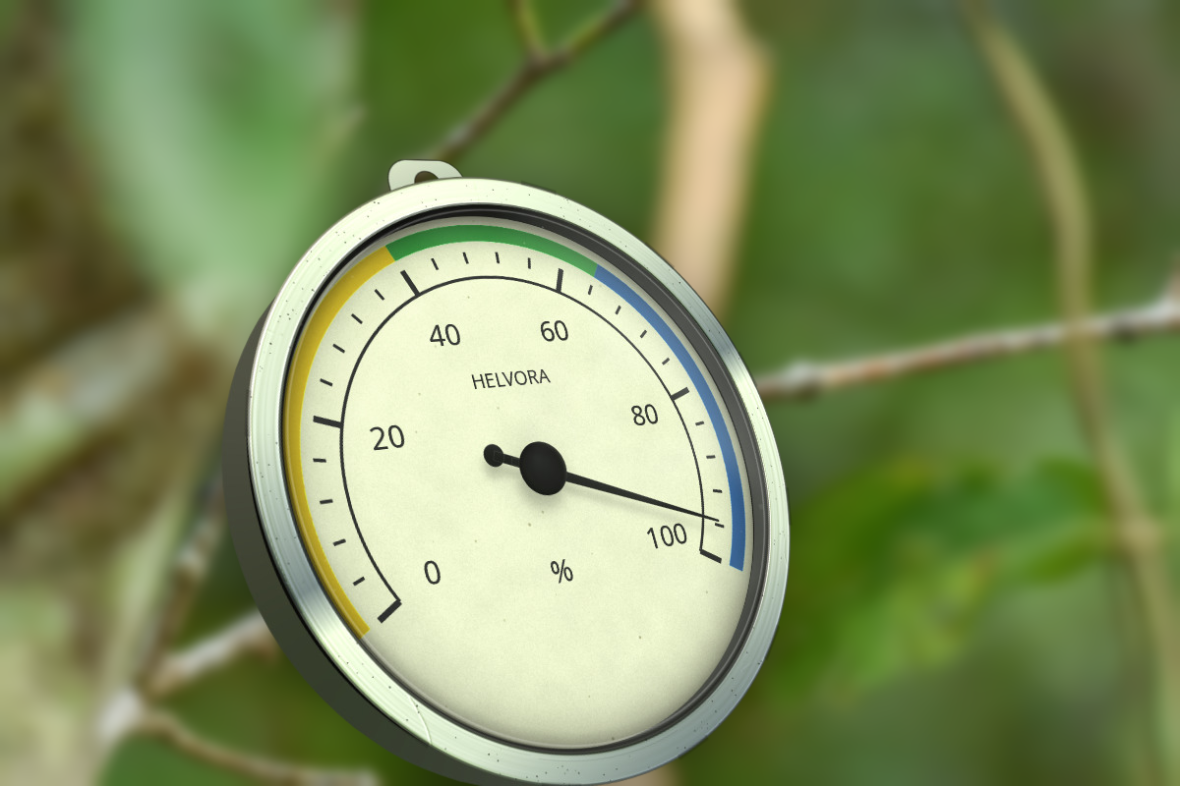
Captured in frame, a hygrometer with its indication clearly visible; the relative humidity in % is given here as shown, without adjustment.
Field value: 96 %
